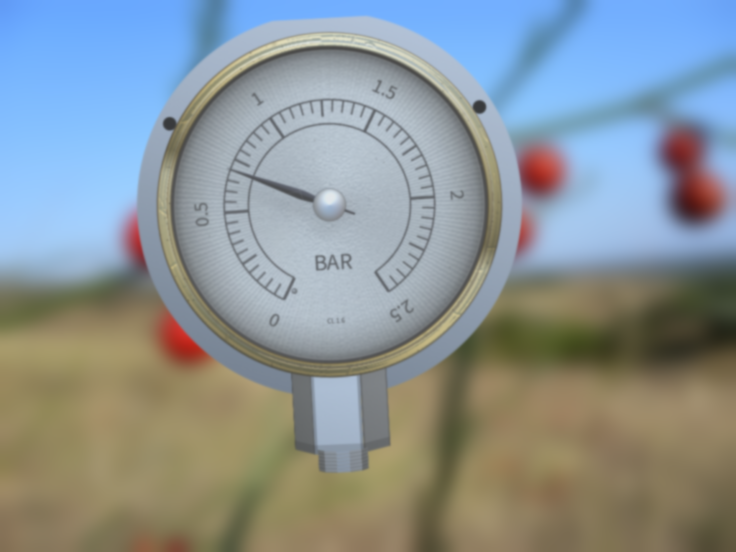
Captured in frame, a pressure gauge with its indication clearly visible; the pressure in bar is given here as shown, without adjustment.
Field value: 0.7 bar
